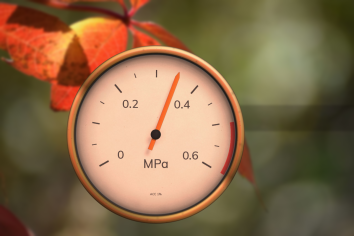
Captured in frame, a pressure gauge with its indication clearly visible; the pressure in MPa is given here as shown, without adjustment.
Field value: 0.35 MPa
